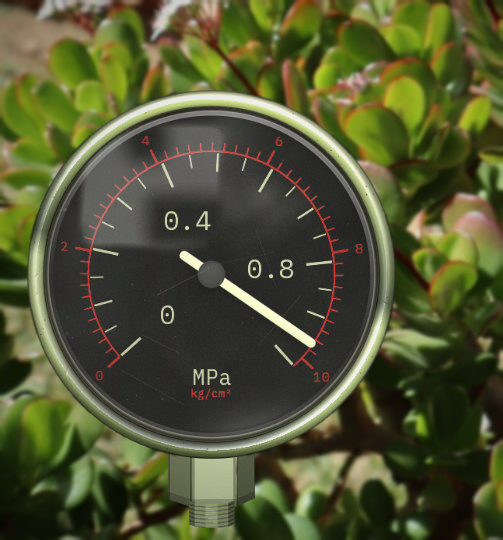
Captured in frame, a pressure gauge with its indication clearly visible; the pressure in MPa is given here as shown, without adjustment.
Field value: 0.95 MPa
